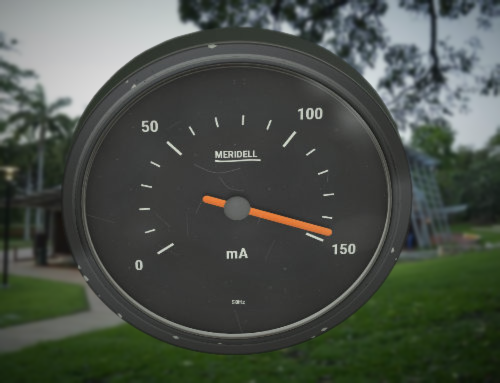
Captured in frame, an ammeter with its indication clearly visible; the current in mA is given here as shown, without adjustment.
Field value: 145 mA
